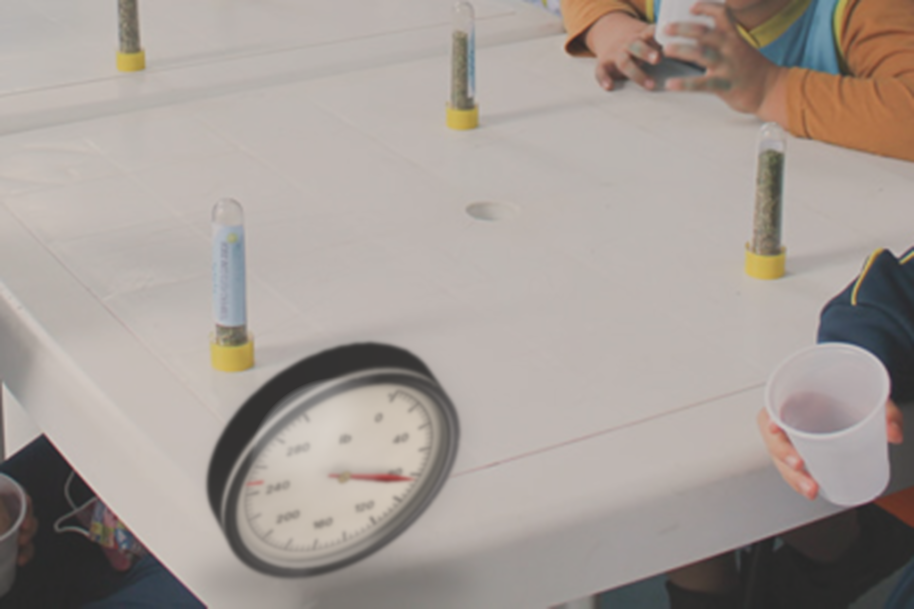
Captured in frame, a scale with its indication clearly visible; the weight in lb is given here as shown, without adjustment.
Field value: 80 lb
